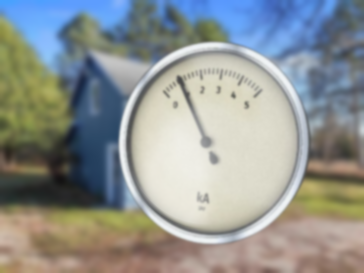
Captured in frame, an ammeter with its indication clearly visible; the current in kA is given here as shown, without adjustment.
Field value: 1 kA
